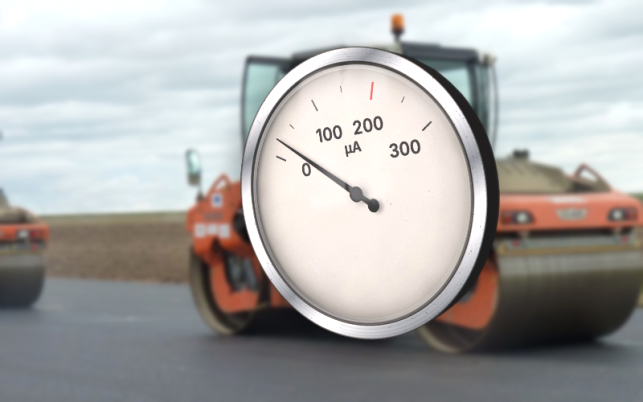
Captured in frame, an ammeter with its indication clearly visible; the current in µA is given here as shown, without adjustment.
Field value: 25 µA
